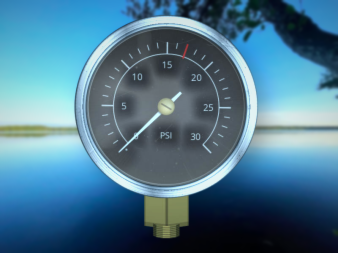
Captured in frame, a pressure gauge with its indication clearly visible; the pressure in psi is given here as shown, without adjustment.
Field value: 0 psi
